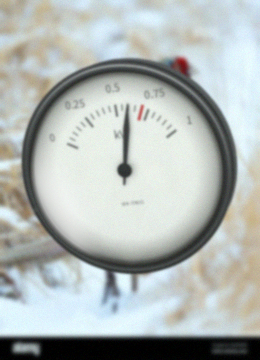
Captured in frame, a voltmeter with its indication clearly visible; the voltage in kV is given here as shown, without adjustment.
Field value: 0.6 kV
